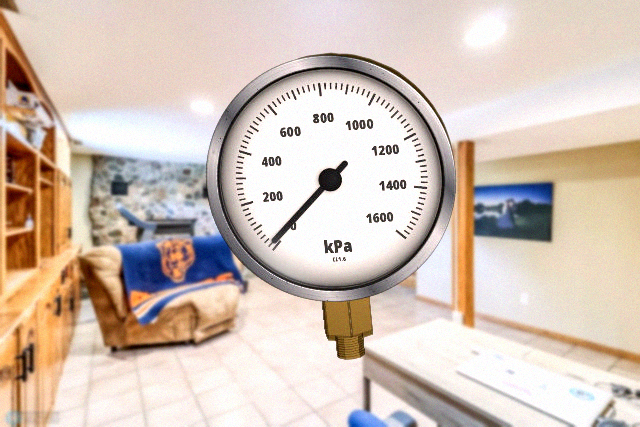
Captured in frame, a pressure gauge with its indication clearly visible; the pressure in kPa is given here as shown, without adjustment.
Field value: 20 kPa
